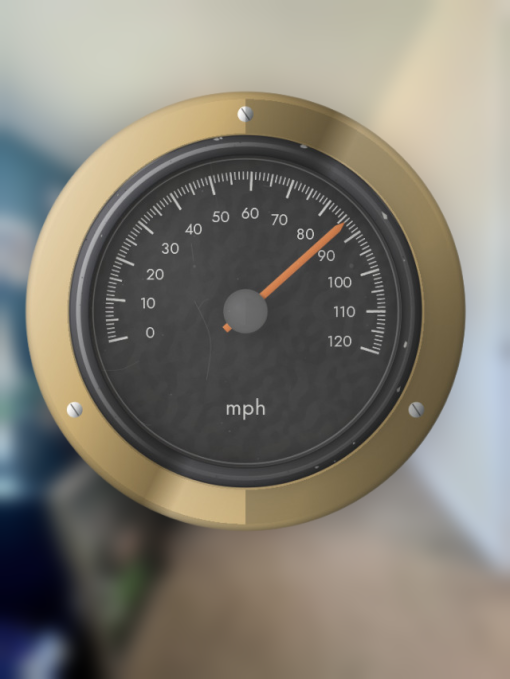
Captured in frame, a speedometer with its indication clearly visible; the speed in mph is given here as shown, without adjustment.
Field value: 86 mph
